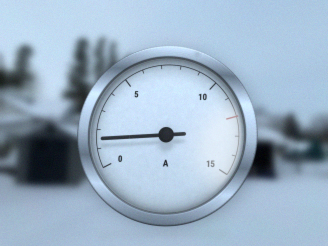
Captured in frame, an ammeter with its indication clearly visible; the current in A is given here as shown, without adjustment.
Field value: 1.5 A
